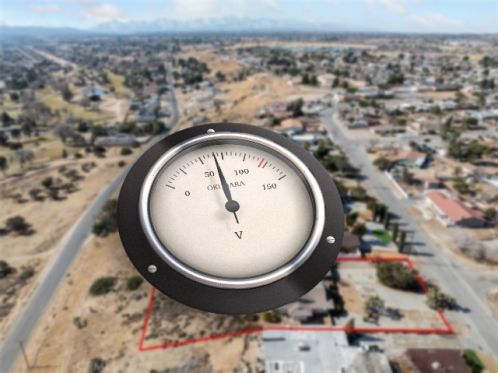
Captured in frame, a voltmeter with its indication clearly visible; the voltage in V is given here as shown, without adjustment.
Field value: 65 V
